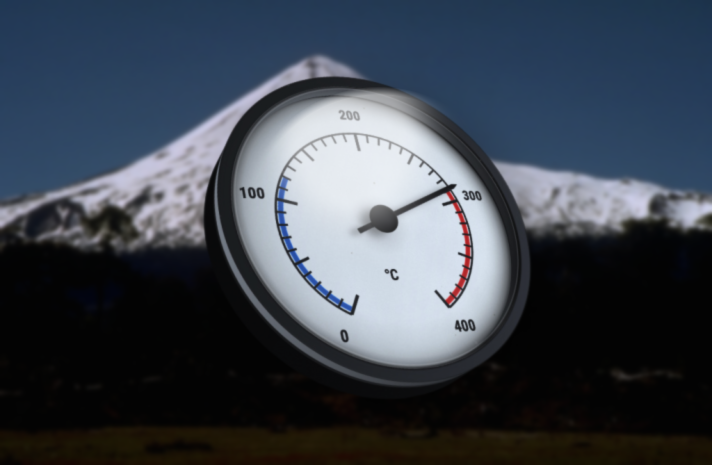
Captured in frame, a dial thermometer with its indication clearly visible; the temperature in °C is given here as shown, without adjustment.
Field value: 290 °C
